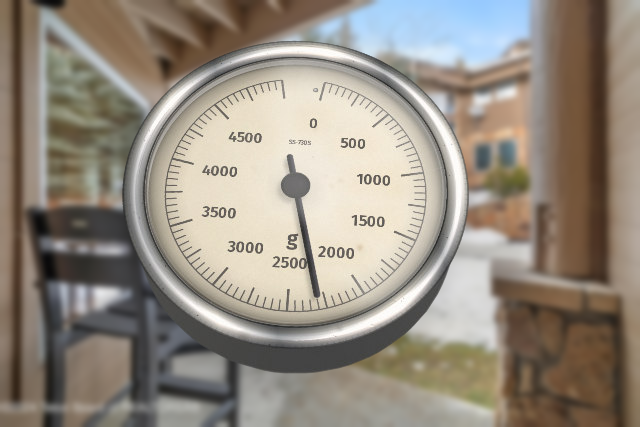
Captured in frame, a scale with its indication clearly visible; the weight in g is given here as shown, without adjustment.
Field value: 2300 g
